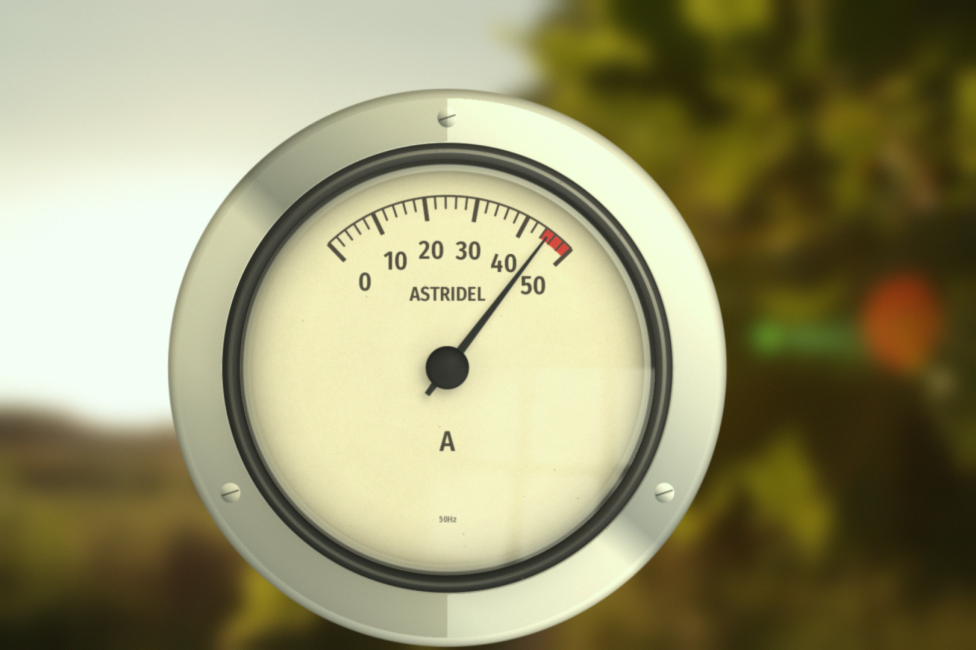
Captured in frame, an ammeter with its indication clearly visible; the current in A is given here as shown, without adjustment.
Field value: 45 A
